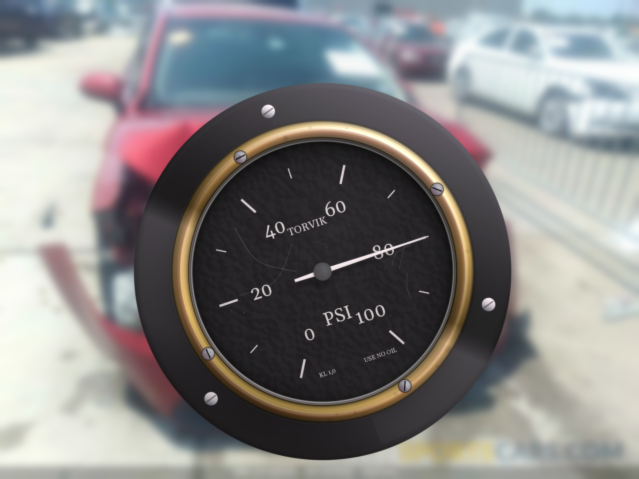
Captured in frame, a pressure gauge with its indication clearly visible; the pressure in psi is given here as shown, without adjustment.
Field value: 80 psi
